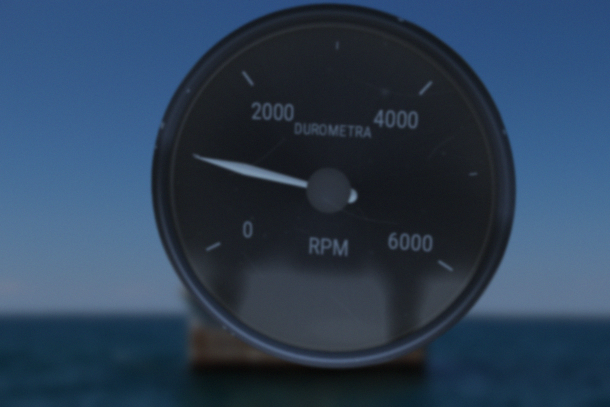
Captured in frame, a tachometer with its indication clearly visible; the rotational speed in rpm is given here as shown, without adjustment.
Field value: 1000 rpm
